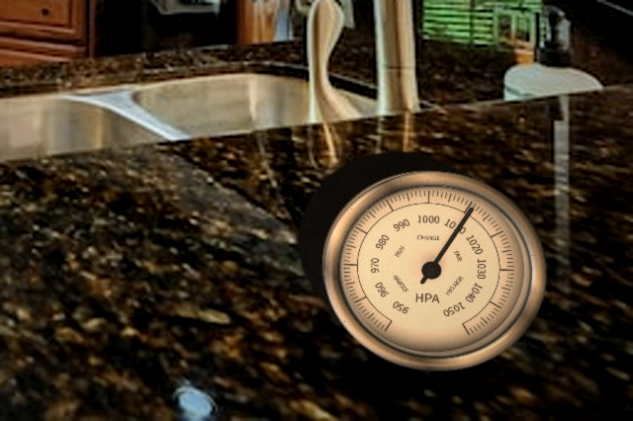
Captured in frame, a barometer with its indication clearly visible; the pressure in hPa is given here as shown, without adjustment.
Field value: 1010 hPa
